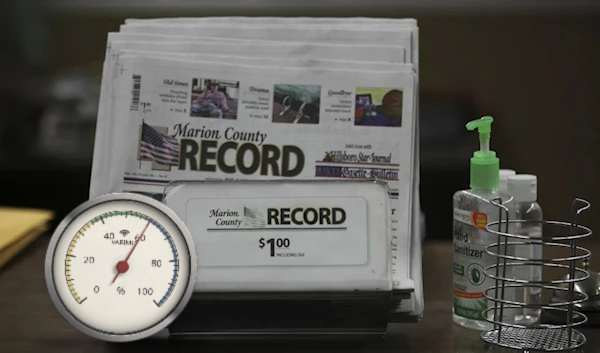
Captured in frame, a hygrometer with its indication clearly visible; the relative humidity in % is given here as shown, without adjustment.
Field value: 60 %
